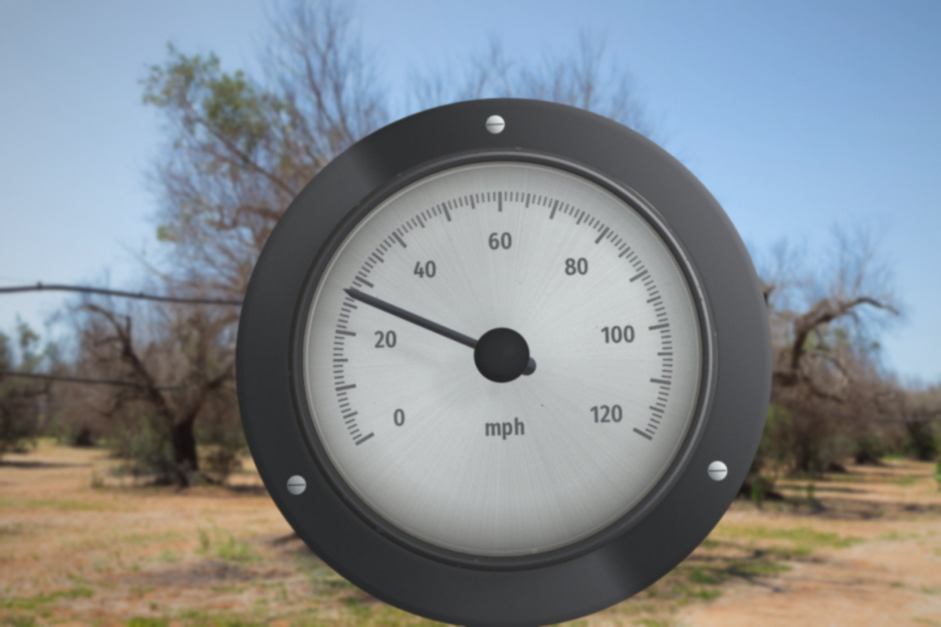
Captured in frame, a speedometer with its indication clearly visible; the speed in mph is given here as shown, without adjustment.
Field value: 27 mph
